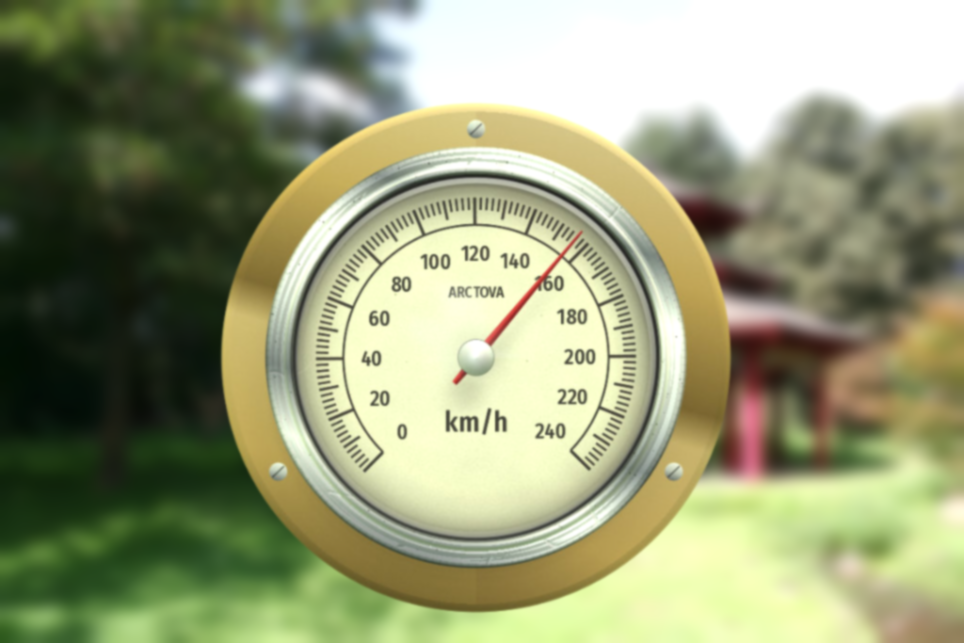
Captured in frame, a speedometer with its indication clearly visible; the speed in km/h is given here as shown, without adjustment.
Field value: 156 km/h
